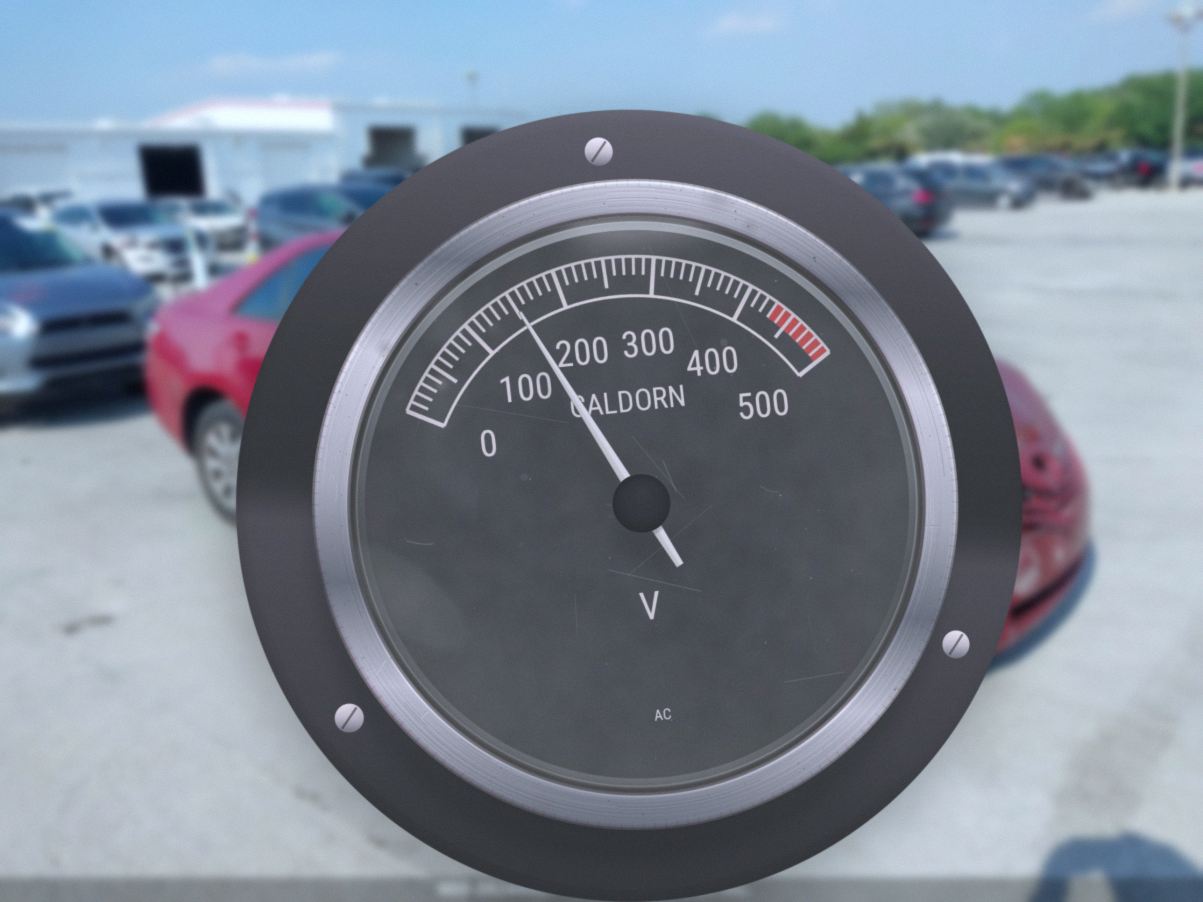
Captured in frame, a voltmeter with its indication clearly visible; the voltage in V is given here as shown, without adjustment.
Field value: 150 V
